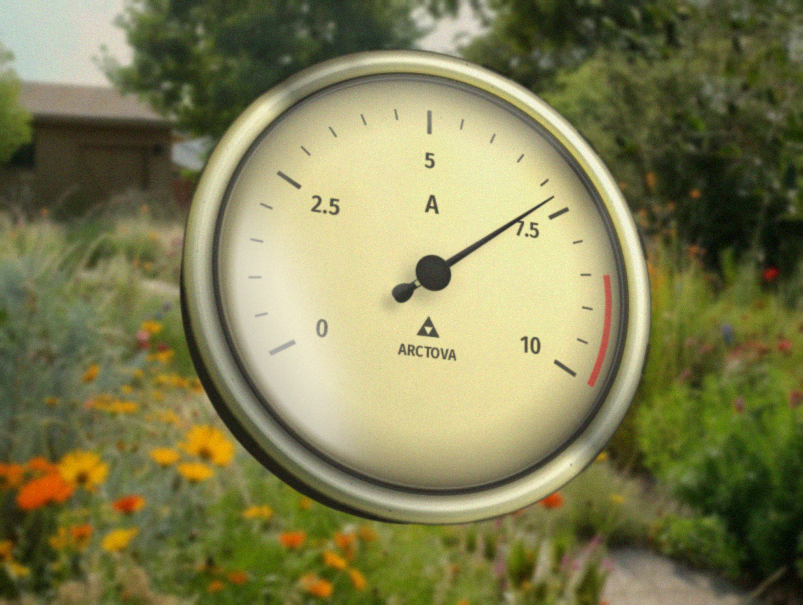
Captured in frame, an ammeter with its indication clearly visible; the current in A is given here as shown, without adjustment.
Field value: 7.25 A
